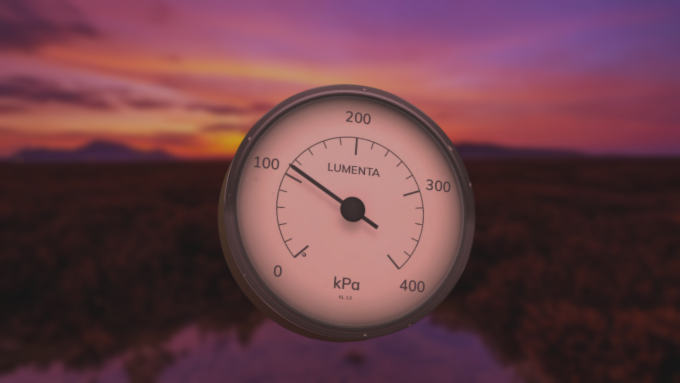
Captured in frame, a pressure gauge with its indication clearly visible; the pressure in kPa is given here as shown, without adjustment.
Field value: 110 kPa
